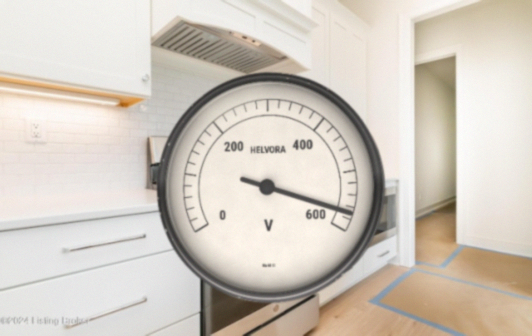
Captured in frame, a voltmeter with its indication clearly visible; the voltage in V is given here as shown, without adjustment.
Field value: 570 V
